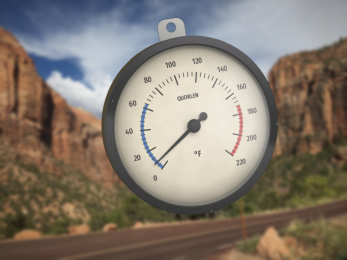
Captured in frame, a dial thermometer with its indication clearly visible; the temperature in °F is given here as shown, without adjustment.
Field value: 8 °F
